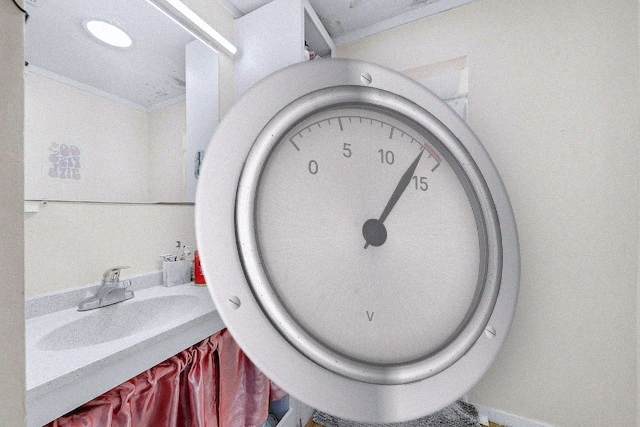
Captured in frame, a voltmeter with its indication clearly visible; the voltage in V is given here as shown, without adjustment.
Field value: 13 V
